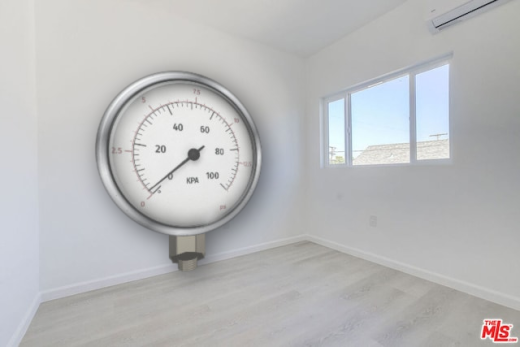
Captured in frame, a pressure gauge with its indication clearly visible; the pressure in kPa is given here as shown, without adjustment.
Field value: 2 kPa
